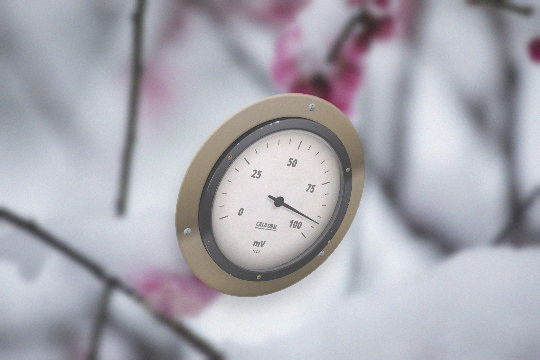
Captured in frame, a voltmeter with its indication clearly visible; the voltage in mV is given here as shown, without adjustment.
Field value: 92.5 mV
